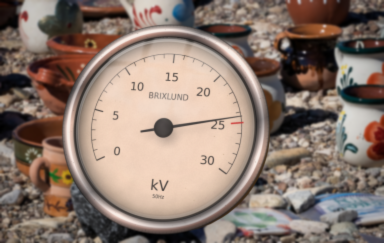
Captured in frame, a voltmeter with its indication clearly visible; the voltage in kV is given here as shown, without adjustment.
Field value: 24.5 kV
